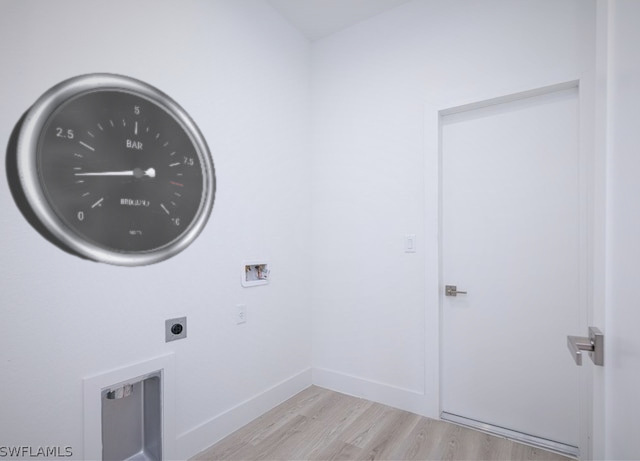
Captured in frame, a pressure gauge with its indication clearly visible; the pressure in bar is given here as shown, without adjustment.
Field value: 1.25 bar
